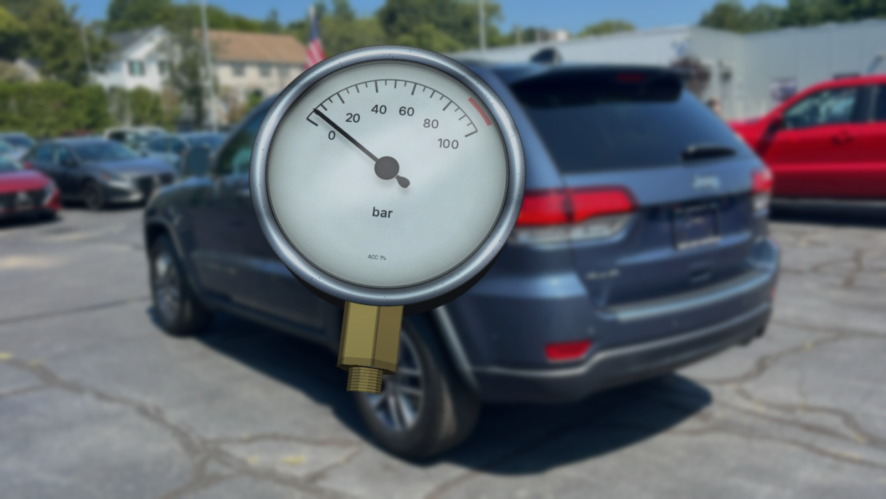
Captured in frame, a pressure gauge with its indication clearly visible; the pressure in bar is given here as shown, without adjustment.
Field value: 5 bar
